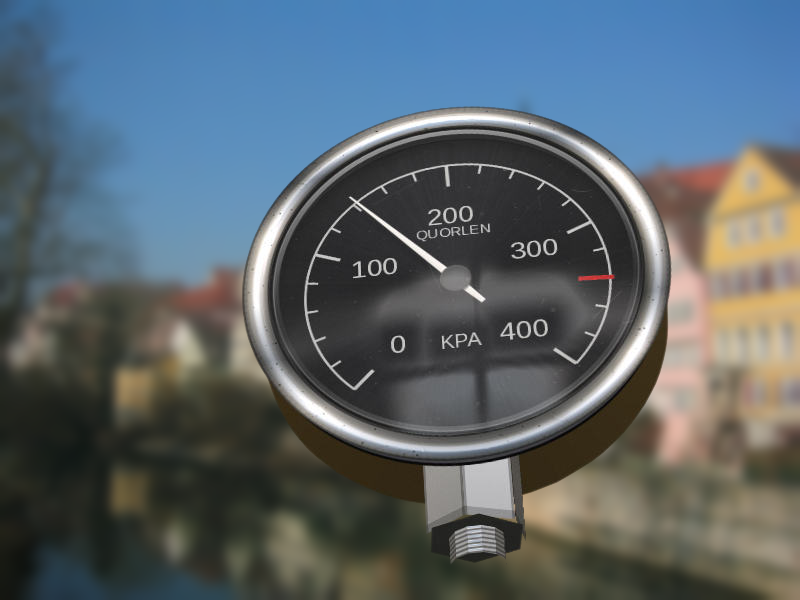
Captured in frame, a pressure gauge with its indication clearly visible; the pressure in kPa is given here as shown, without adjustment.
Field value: 140 kPa
